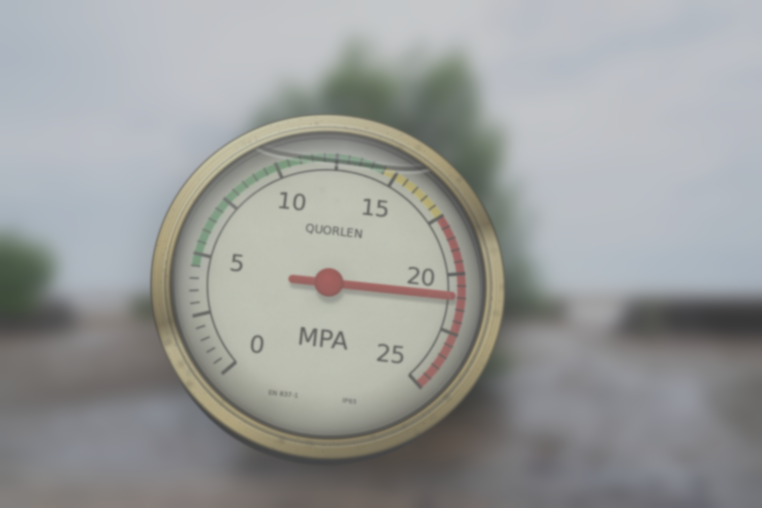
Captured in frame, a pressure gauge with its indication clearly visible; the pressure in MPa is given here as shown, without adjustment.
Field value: 21 MPa
